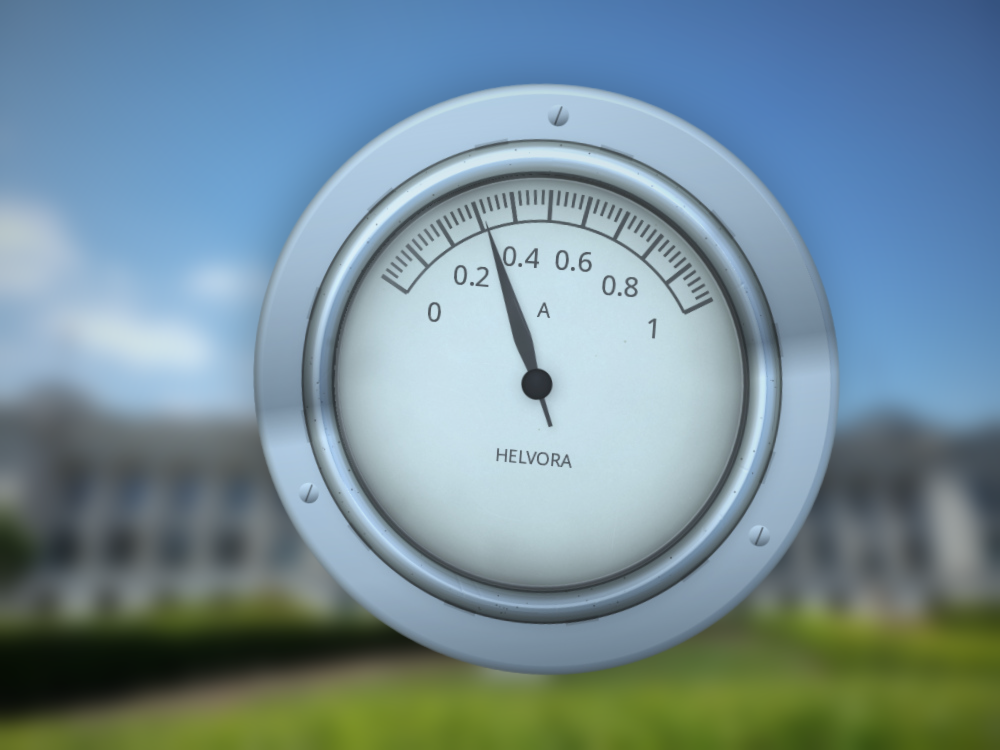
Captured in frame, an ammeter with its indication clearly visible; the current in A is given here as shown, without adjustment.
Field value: 0.32 A
